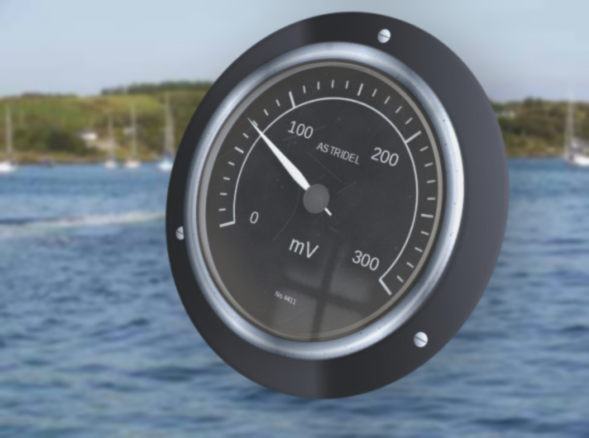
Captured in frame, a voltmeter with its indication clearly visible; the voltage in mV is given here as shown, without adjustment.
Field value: 70 mV
